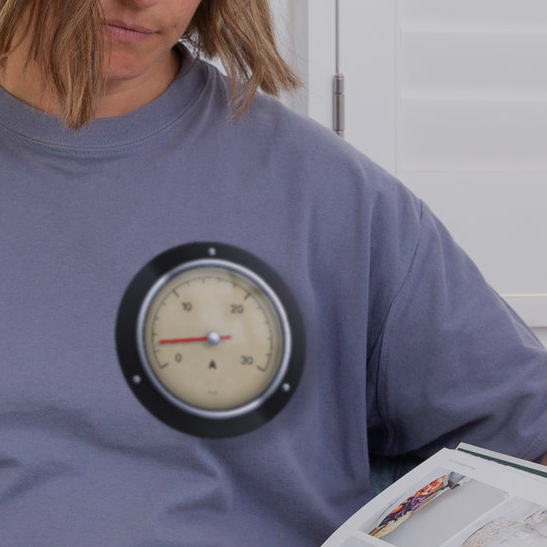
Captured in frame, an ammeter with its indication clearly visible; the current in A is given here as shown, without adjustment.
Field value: 3 A
